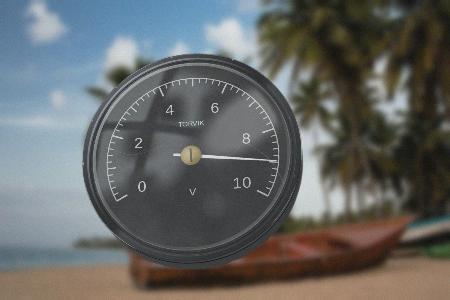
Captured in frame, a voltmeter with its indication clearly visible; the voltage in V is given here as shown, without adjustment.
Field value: 9 V
